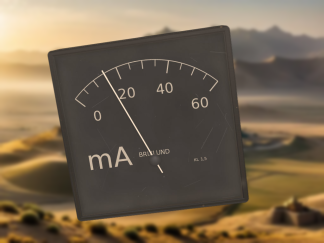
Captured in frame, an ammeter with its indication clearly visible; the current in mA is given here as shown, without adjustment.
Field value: 15 mA
